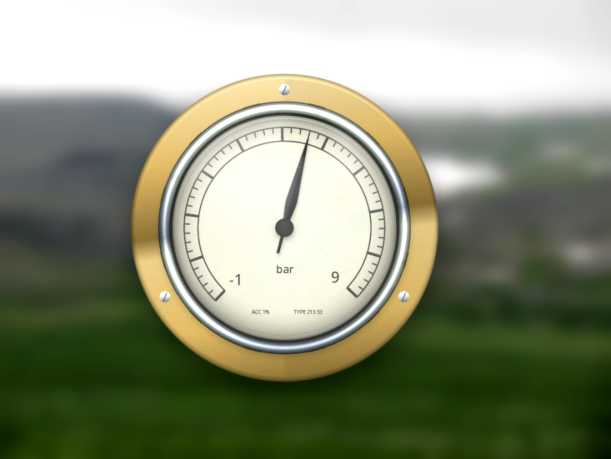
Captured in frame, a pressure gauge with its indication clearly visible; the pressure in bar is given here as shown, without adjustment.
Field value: 4.6 bar
